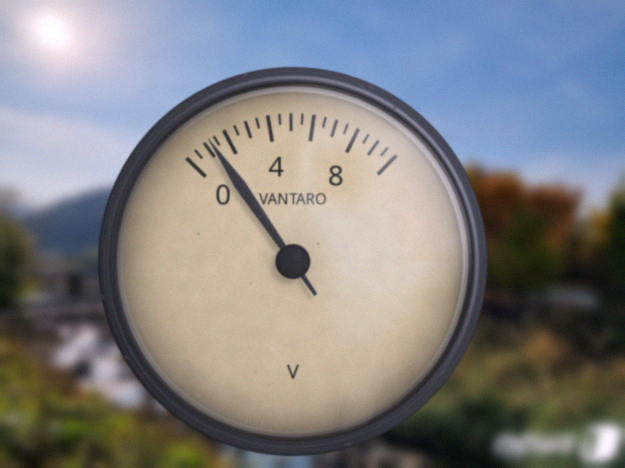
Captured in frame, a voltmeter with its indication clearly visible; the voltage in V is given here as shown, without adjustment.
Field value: 1.25 V
